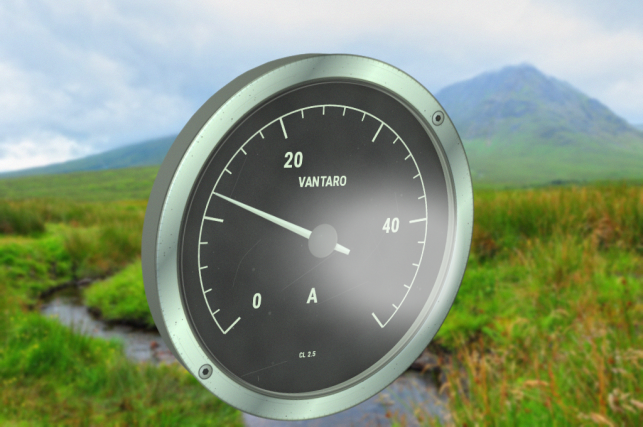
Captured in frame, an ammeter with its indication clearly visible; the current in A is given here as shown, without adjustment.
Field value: 12 A
